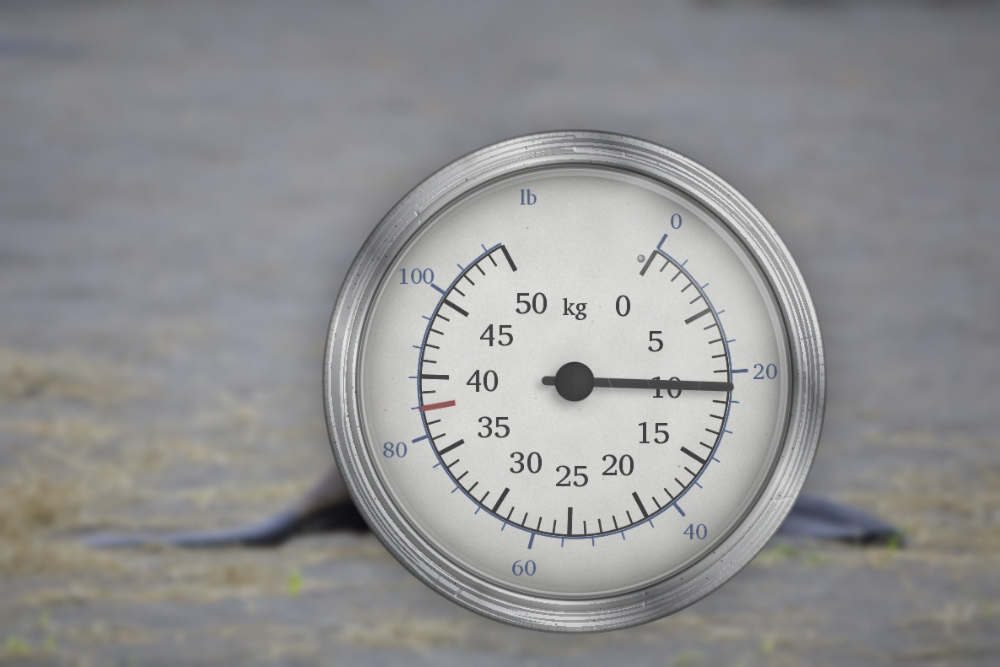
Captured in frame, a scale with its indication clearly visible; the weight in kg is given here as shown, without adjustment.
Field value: 10 kg
